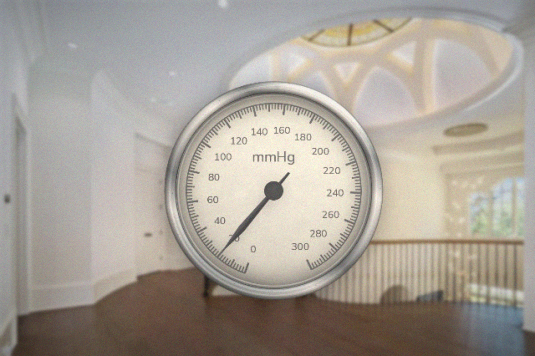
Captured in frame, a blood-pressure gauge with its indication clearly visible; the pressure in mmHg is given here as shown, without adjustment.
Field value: 20 mmHg
